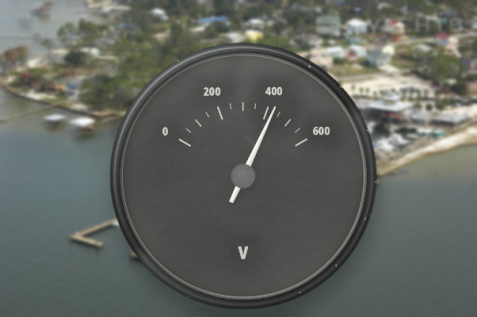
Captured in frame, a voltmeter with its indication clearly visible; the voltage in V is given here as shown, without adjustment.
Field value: 425 V
